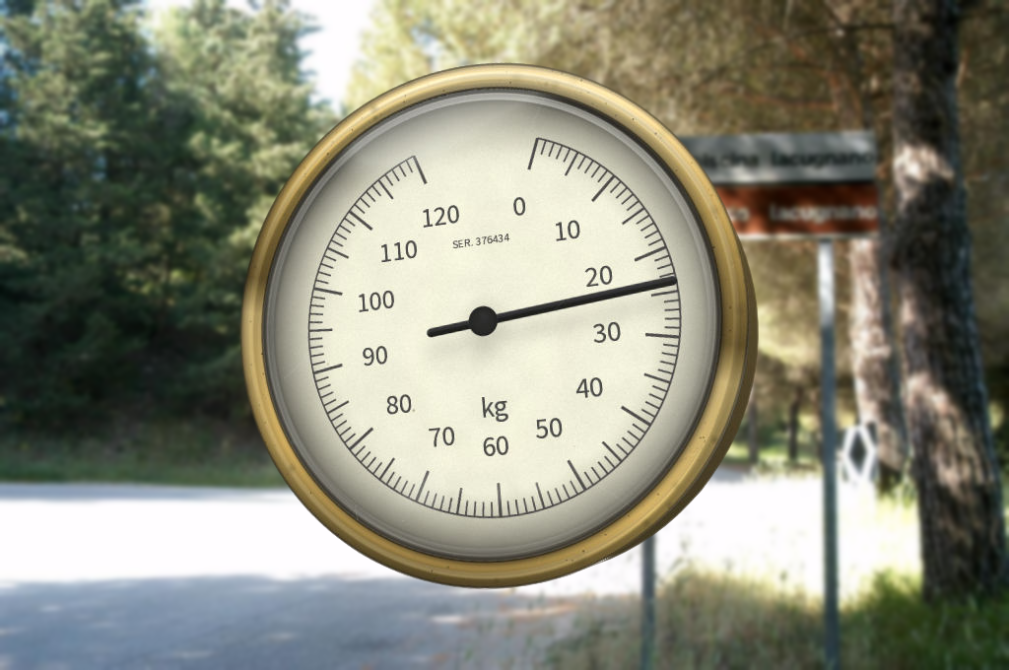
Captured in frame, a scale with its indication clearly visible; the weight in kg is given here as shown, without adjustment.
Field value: 24 kg
